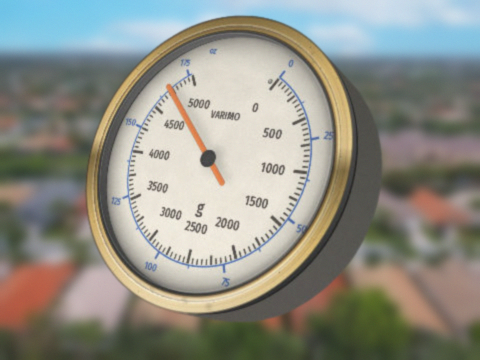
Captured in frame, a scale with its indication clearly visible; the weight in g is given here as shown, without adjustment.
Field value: 4750 g
